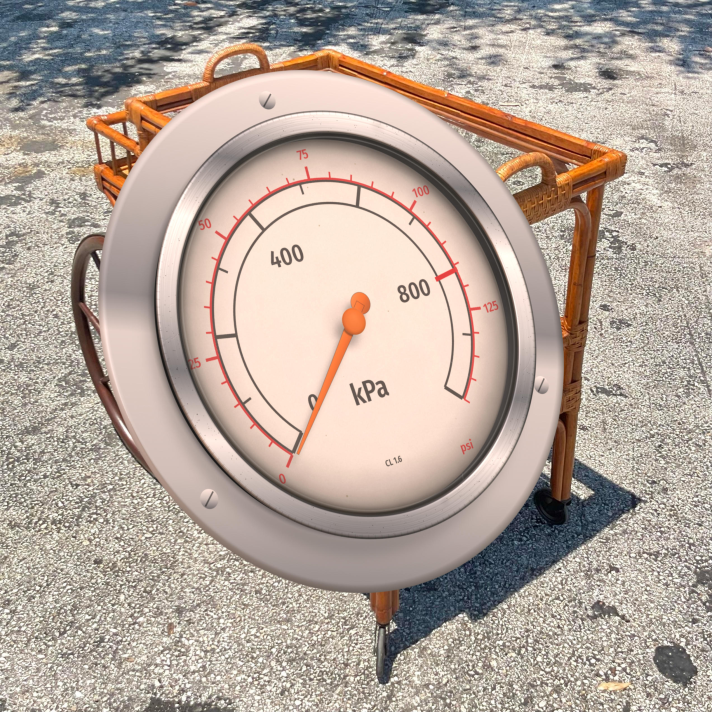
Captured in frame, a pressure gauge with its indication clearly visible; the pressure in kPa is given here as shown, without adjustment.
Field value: 0 kPa
